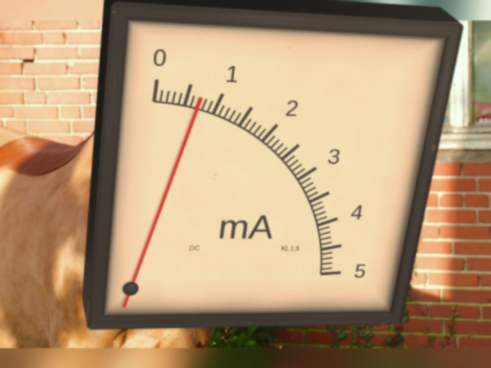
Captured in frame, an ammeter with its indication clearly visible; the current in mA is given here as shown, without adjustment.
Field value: 0.7 mA
